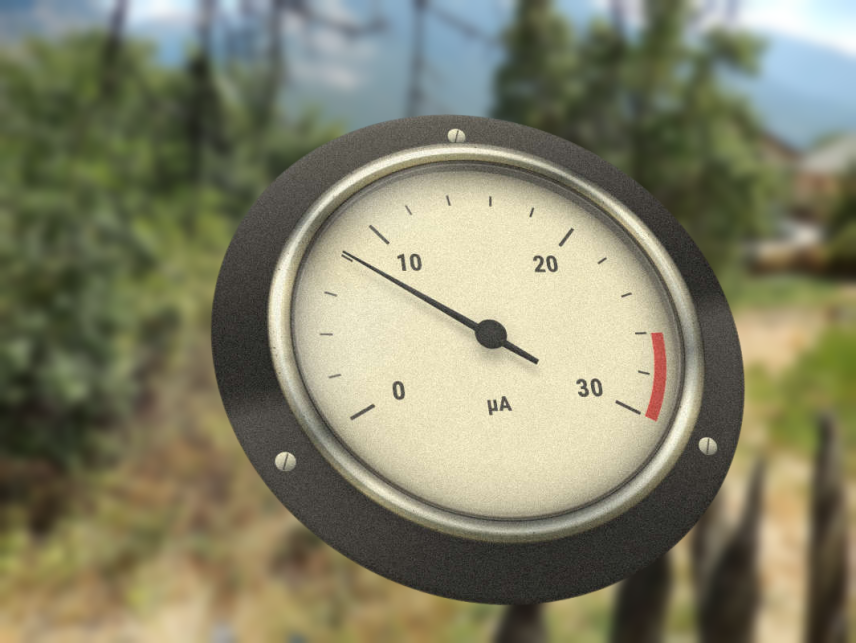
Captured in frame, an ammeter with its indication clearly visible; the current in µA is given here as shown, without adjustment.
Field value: 8 µA
